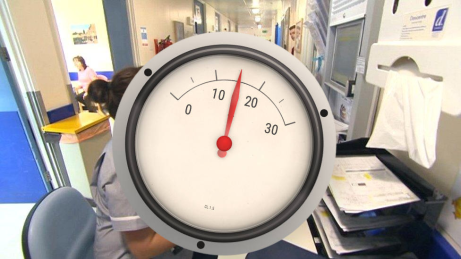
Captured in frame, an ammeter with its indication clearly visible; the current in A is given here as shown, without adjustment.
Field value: 15 A
